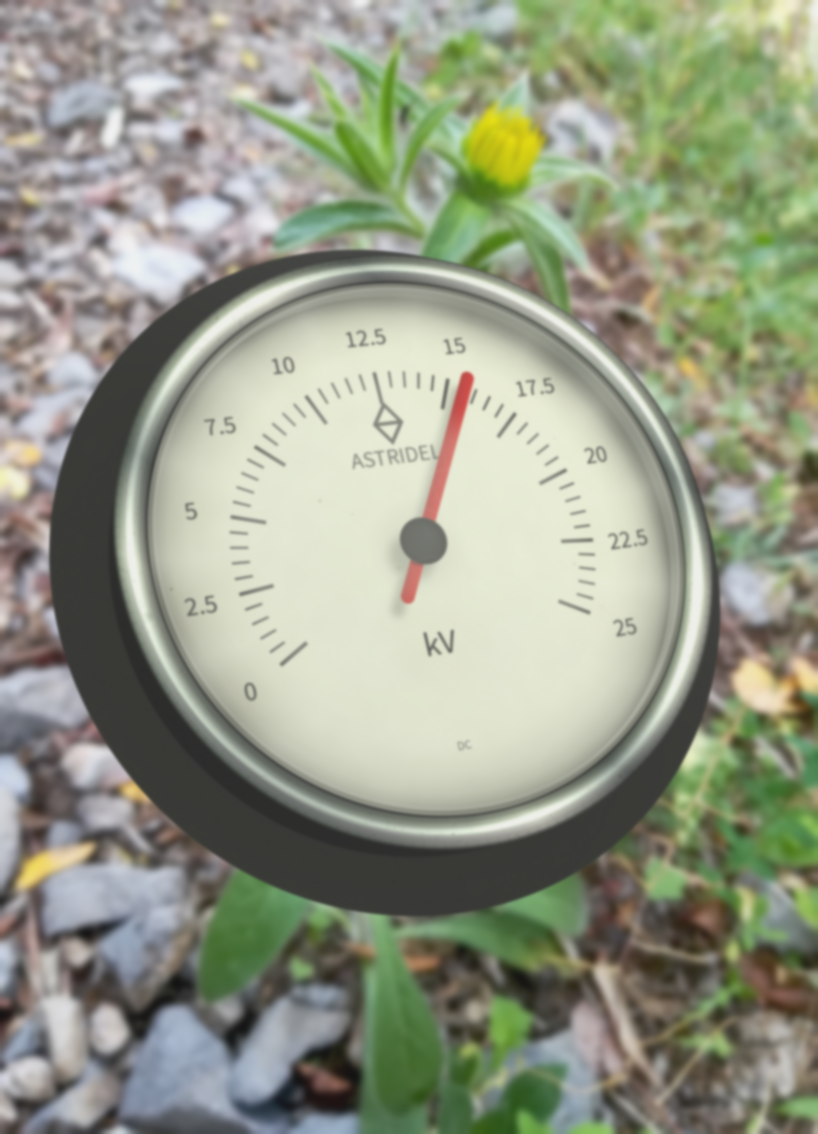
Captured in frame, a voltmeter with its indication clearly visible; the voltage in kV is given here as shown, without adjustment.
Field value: 15.5 kV
